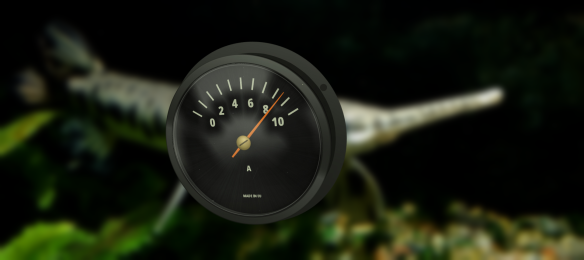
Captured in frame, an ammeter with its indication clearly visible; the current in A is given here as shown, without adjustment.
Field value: 8.5 A
